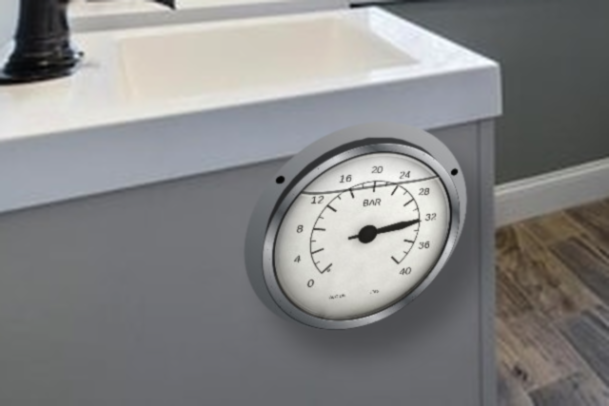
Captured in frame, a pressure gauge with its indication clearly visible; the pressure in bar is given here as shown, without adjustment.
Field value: 32 bar
